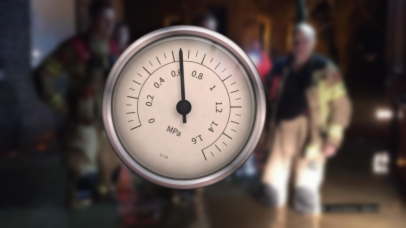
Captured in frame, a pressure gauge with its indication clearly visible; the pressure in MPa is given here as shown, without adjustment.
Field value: 0.65 MPa
